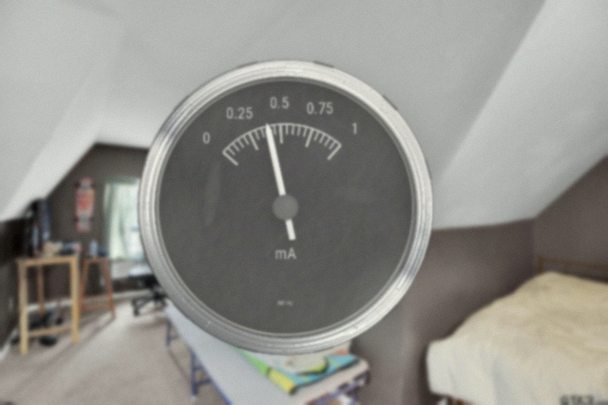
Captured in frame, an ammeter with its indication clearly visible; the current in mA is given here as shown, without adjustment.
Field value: 0.4 mA
